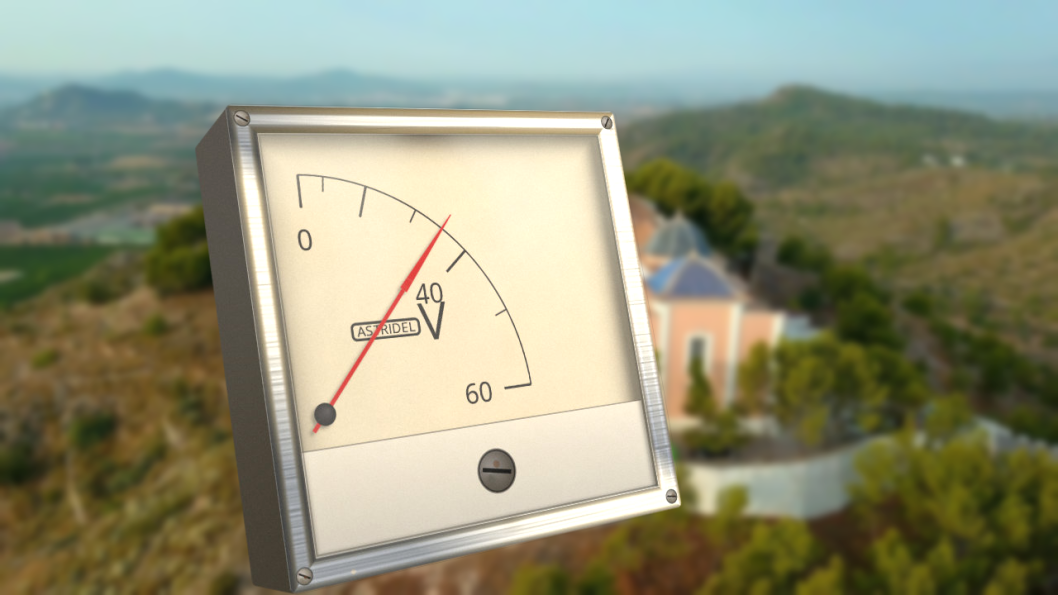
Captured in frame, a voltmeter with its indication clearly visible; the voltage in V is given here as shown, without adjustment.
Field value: 35 V
